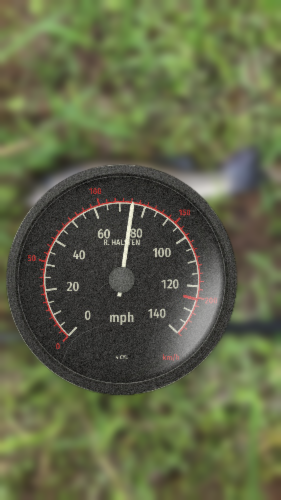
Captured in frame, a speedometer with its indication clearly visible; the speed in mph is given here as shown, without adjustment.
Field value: 75 mph
